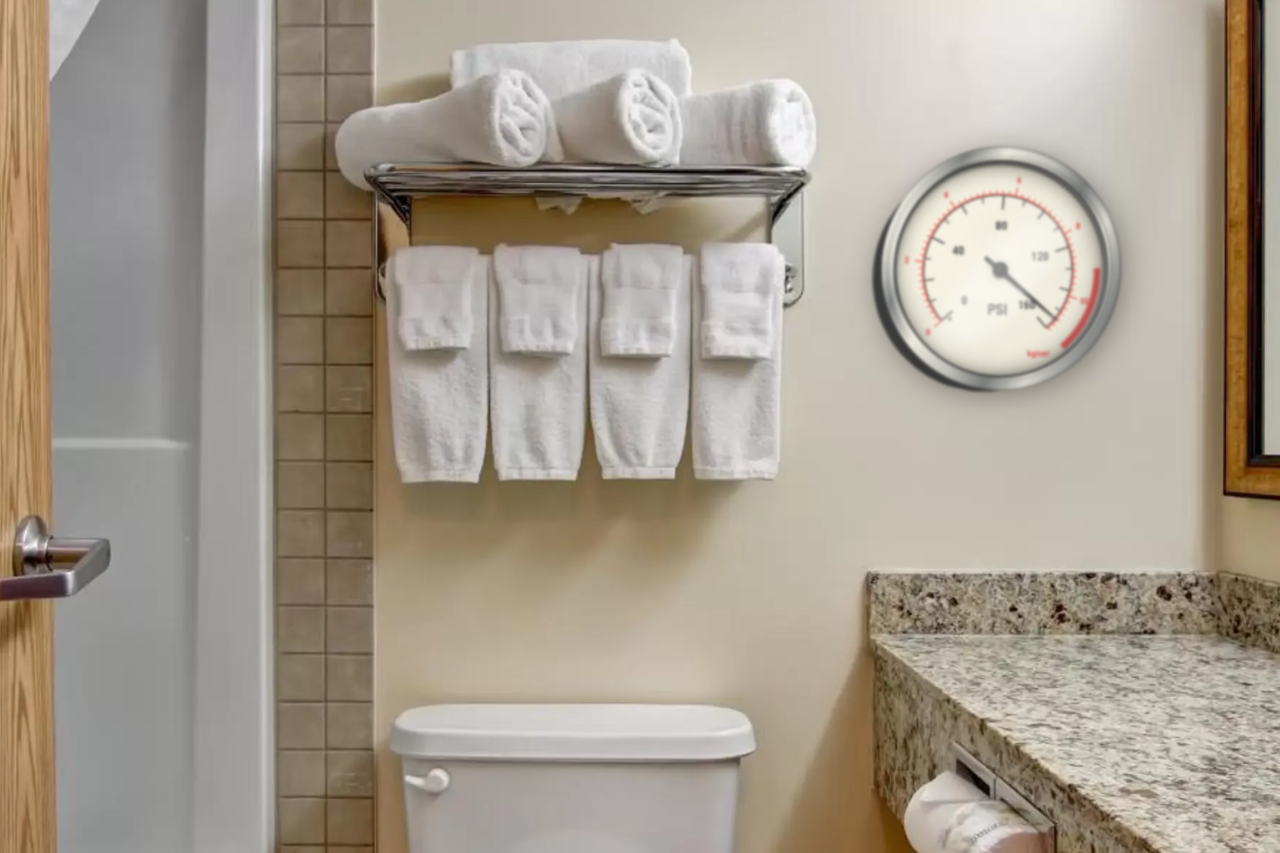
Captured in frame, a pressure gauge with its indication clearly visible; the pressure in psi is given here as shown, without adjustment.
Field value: 155 psi
